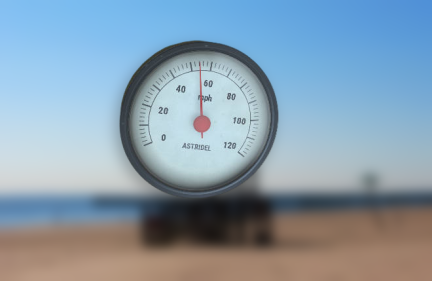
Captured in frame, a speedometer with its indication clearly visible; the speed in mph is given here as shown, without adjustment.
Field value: 54 mph
